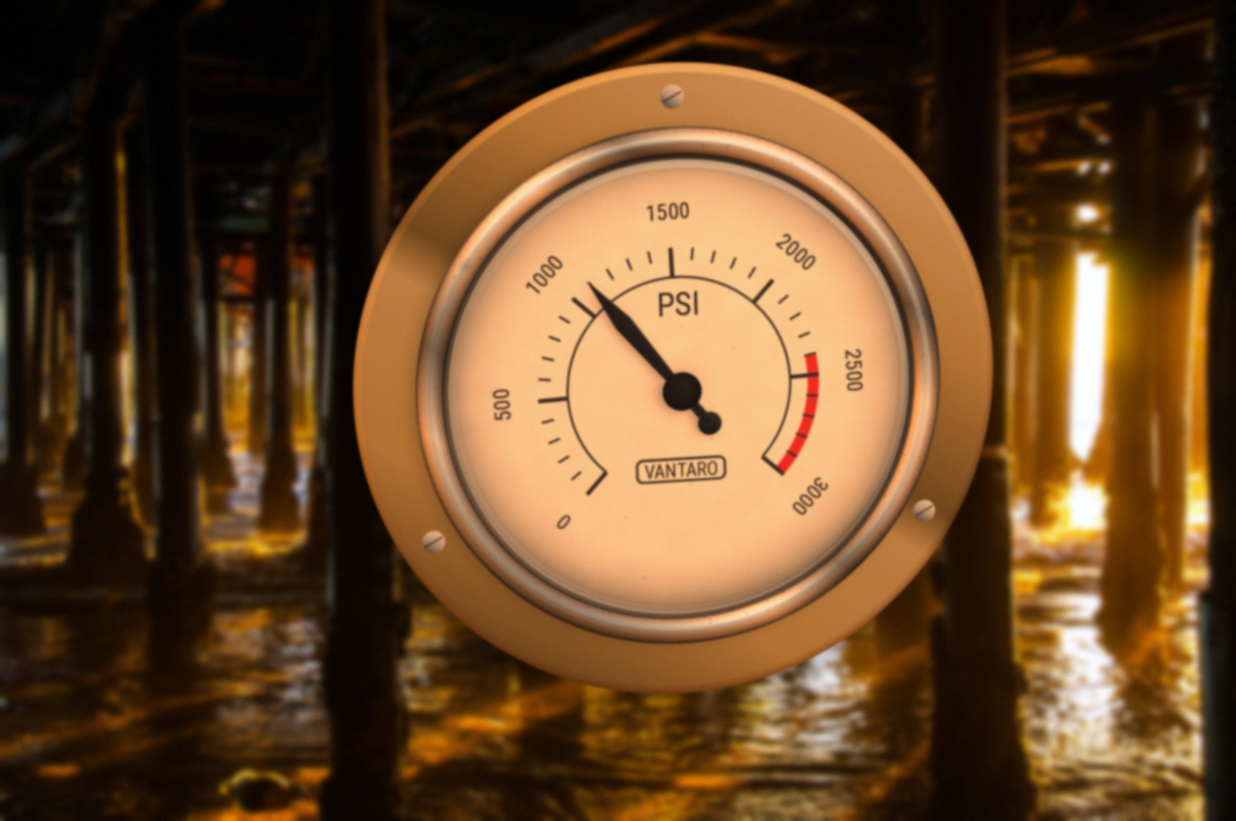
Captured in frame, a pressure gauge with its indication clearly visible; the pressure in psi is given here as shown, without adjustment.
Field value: 1100 psi
